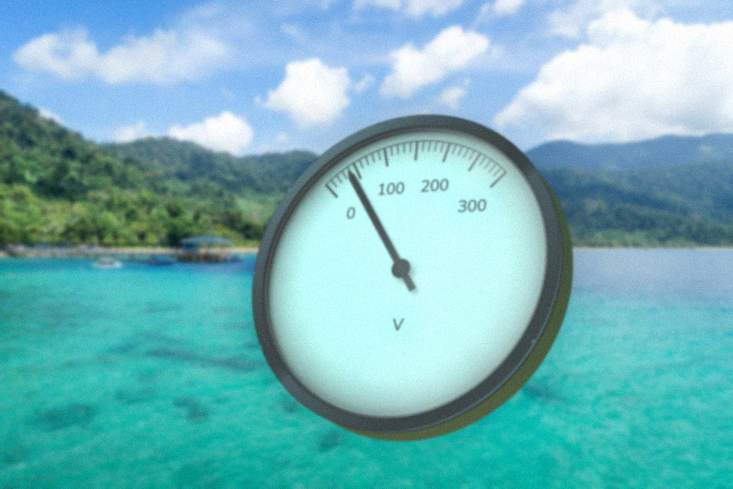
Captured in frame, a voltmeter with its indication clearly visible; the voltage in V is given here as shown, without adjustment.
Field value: 40 V
